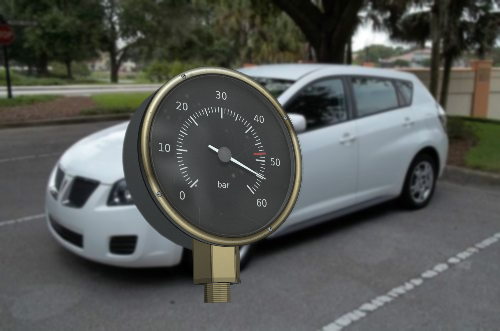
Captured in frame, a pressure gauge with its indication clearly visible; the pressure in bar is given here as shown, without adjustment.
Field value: 55 bar
